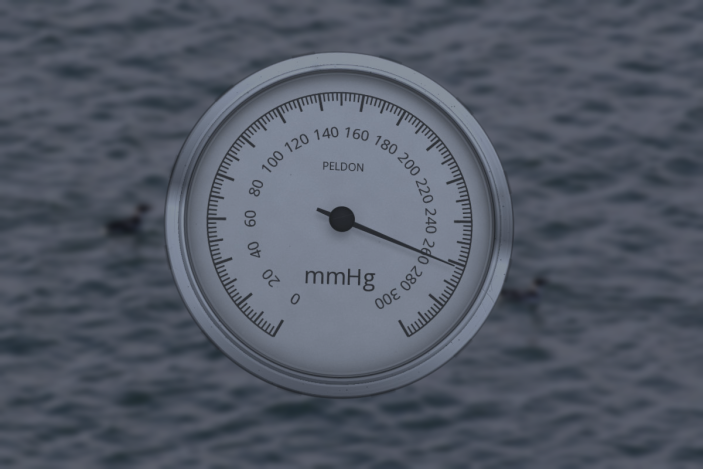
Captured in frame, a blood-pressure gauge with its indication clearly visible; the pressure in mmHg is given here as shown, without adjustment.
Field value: 262 mmHg
